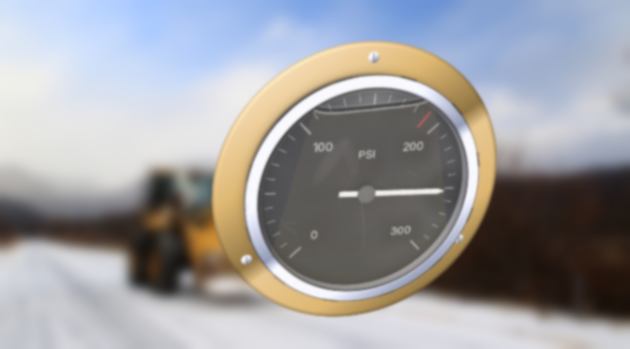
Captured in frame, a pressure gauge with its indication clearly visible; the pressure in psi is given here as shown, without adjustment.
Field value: 250 psi
